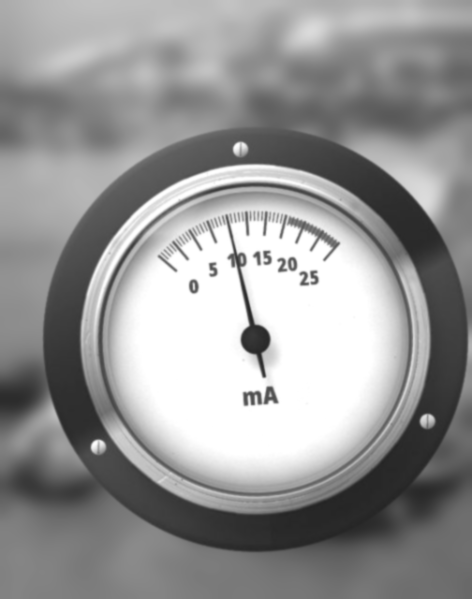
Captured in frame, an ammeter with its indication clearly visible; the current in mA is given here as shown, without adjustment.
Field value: 10 mA
